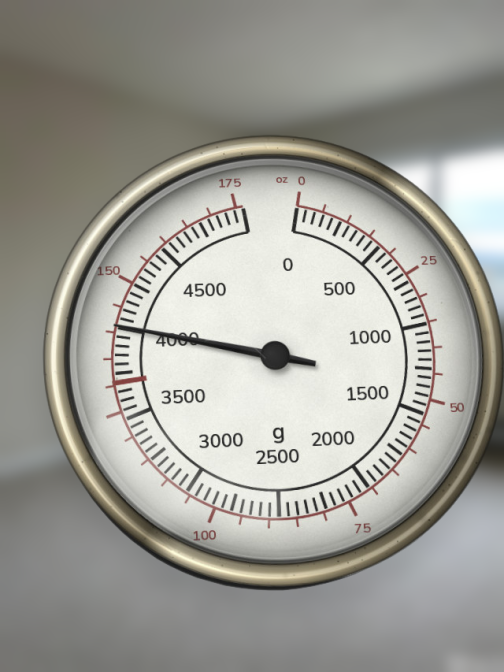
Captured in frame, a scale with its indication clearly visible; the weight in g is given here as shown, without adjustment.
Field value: 4000 g
